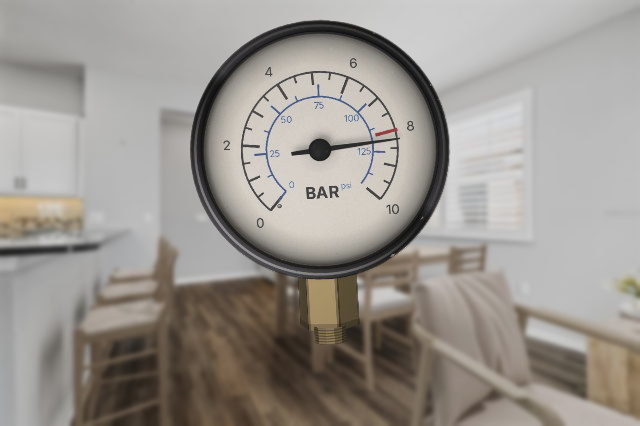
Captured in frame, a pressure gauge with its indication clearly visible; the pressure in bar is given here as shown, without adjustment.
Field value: 8.25 bar
